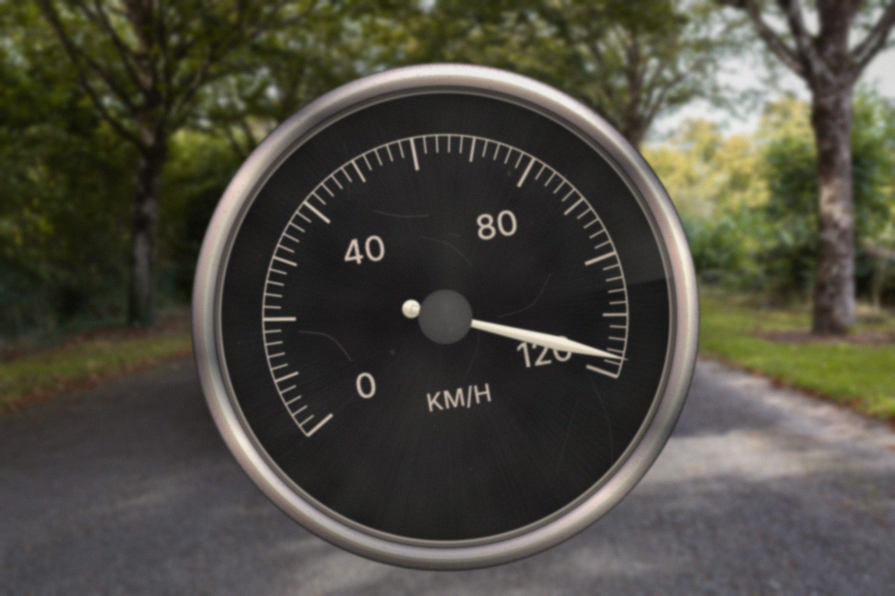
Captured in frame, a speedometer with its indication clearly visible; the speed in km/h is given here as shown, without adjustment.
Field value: 117 km/h
